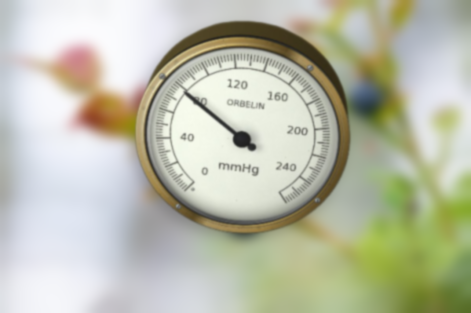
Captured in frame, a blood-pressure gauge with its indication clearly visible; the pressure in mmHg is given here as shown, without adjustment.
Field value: 80 mmHg
